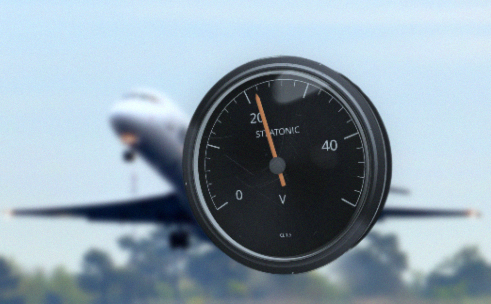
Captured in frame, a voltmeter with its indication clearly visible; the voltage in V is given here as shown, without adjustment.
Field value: 22 V
